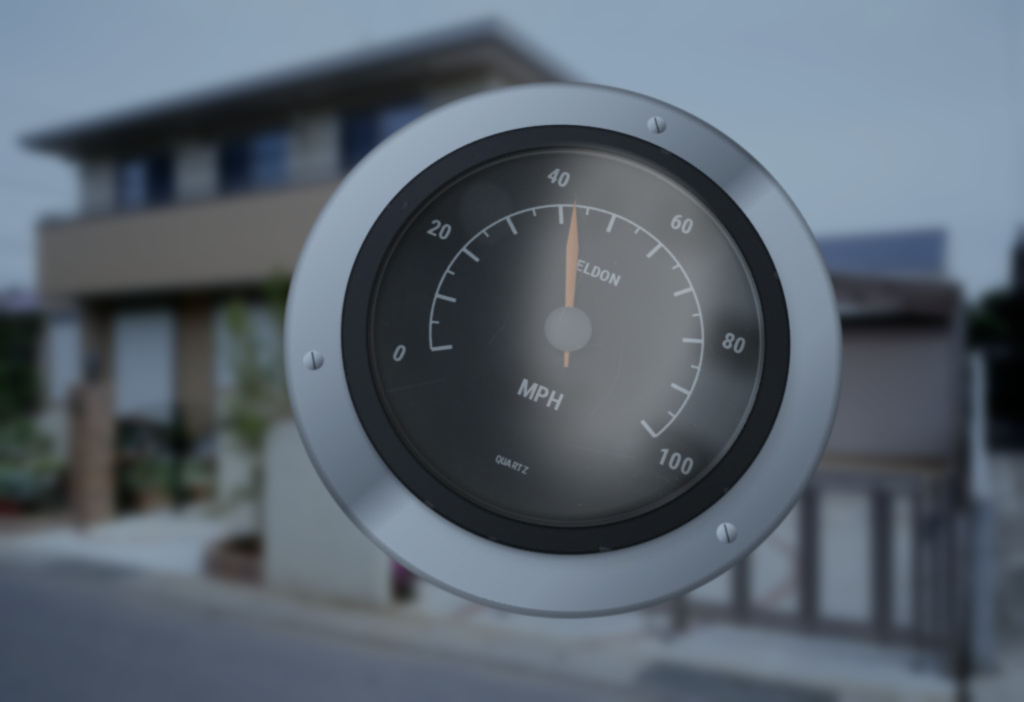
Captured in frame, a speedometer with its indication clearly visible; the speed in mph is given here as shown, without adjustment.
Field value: 42.5 mph
